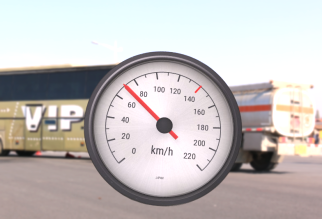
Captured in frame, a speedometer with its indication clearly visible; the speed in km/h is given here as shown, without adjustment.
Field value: 70 km/h
